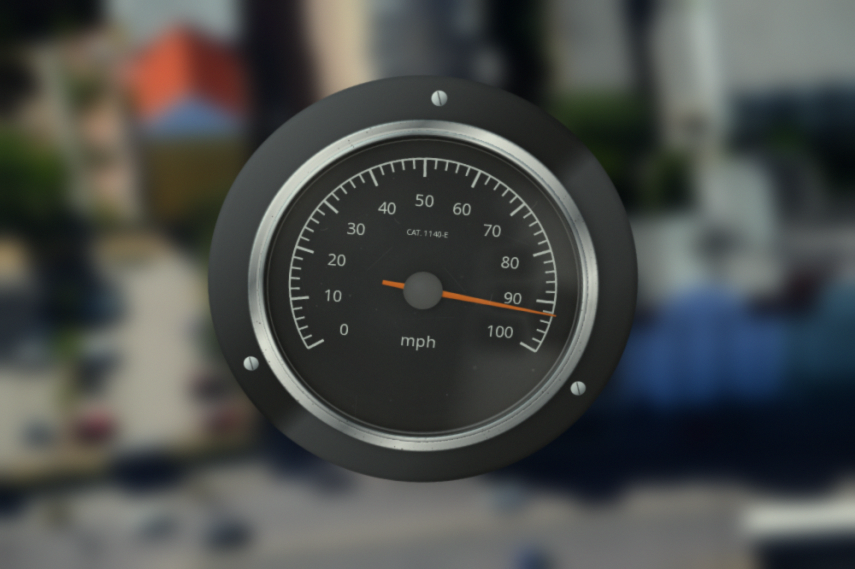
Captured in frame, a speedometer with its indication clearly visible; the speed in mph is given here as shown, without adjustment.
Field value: 92 mph
